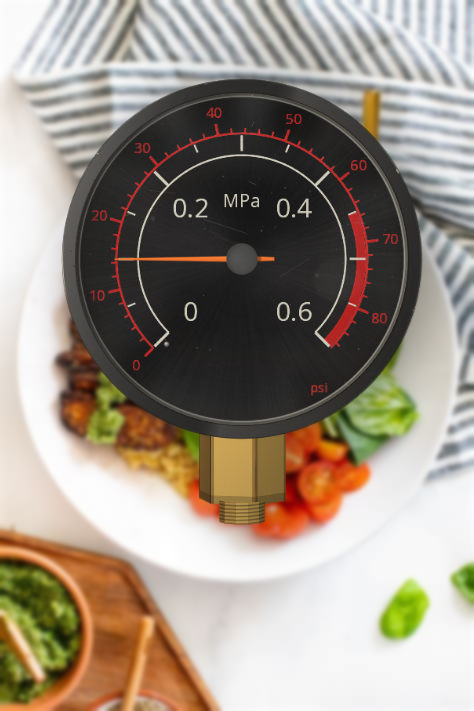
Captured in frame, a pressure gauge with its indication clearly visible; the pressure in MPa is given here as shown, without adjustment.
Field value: 0.1 MPa
